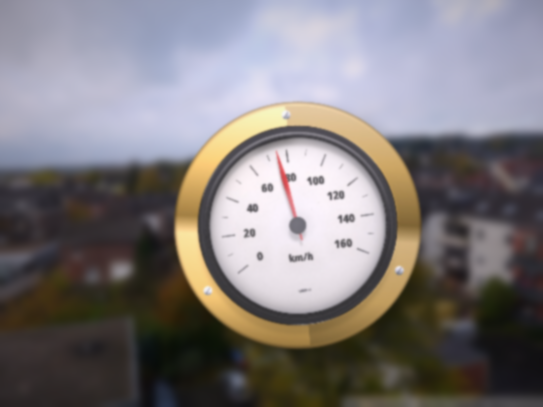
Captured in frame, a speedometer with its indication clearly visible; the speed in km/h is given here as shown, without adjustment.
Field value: 75 km/h
